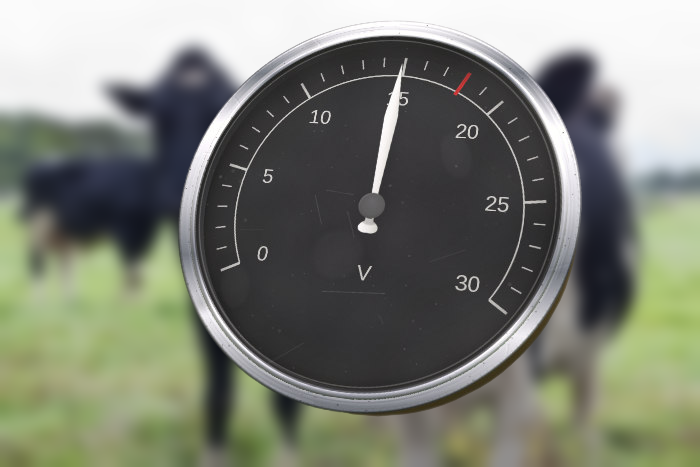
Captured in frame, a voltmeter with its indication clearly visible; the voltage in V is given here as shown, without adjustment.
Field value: 15 V
